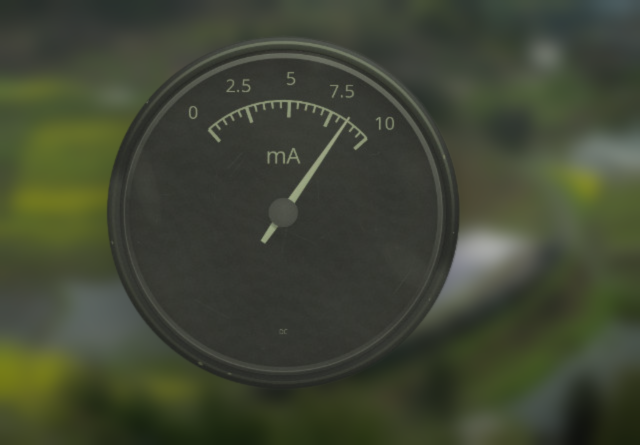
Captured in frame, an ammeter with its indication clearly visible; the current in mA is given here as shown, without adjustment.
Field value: 8.5 mA
